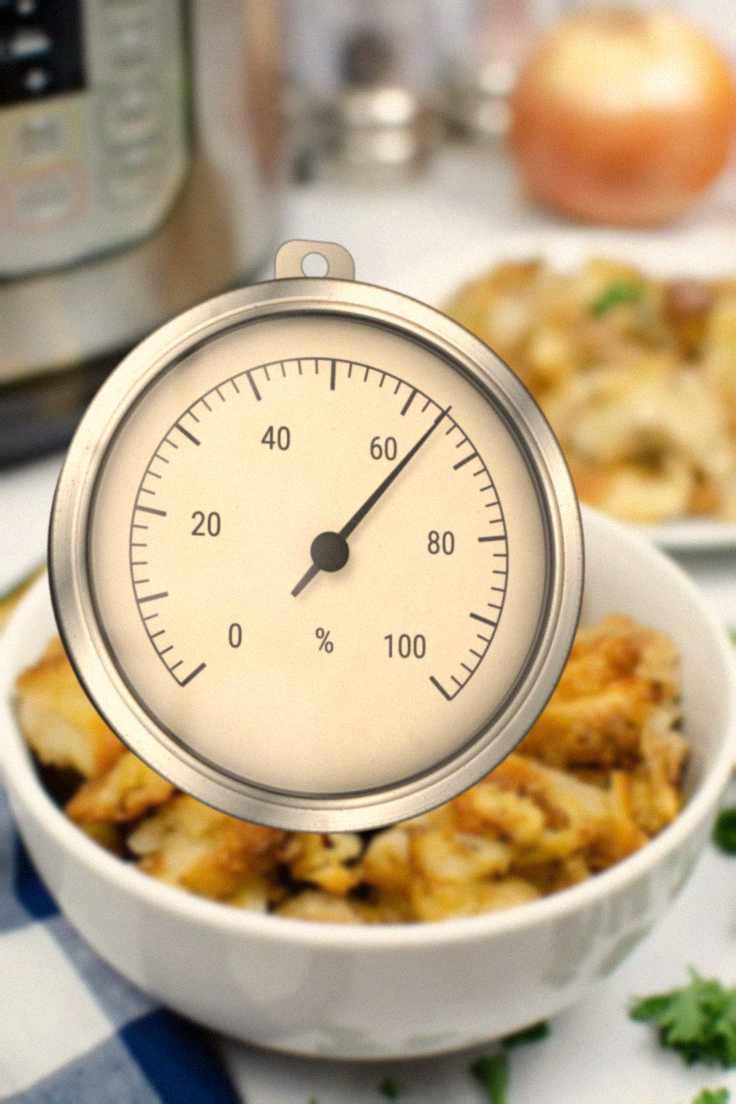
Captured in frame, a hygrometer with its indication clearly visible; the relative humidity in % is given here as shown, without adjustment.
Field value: 64 %
